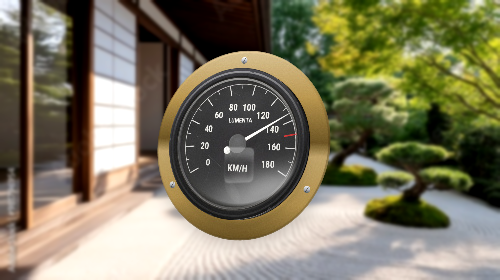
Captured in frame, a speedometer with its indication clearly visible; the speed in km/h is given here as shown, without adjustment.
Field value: 135 km/h
